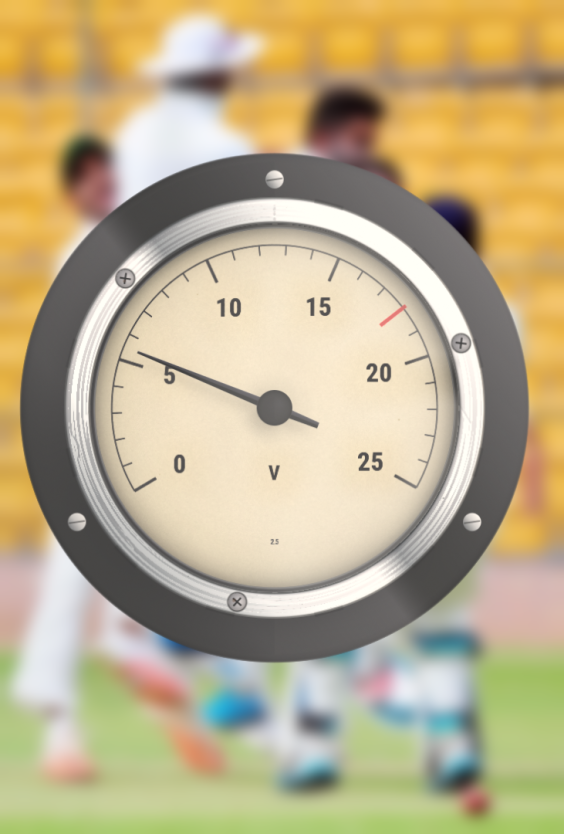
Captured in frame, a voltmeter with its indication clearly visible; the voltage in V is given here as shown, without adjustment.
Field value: 5.5 V
